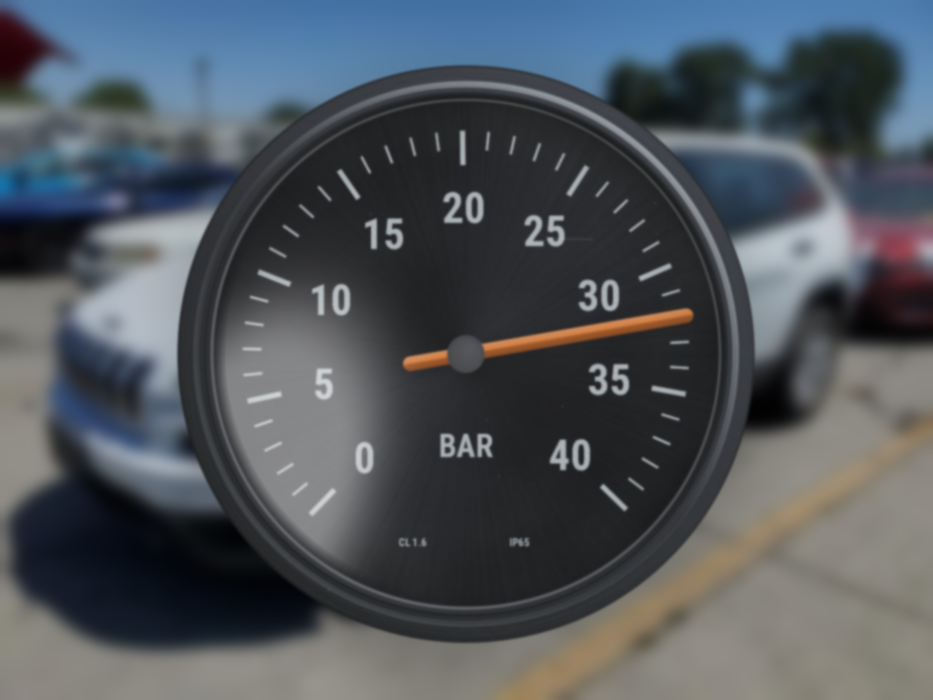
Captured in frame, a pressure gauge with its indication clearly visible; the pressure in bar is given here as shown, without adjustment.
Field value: 32 bar
